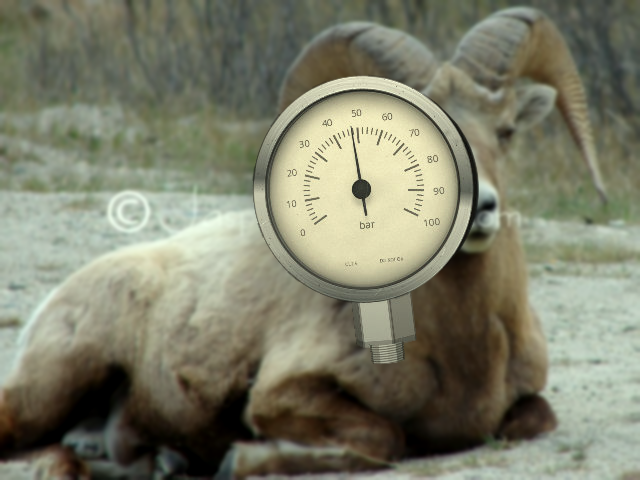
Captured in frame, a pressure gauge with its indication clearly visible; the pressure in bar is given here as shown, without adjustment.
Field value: 48 bar
